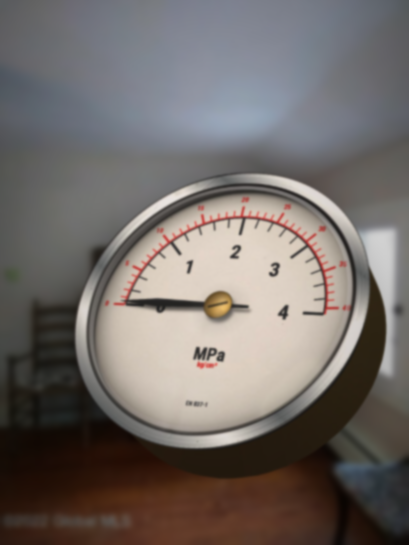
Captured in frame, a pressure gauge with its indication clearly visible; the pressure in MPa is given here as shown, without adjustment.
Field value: 0 MPa
